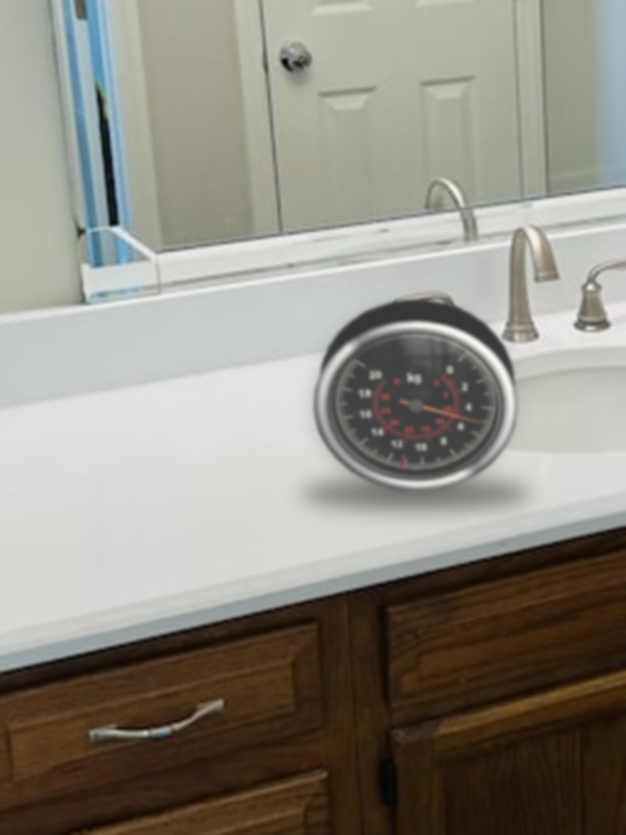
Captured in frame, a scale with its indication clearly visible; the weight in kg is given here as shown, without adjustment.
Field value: 5 kg
